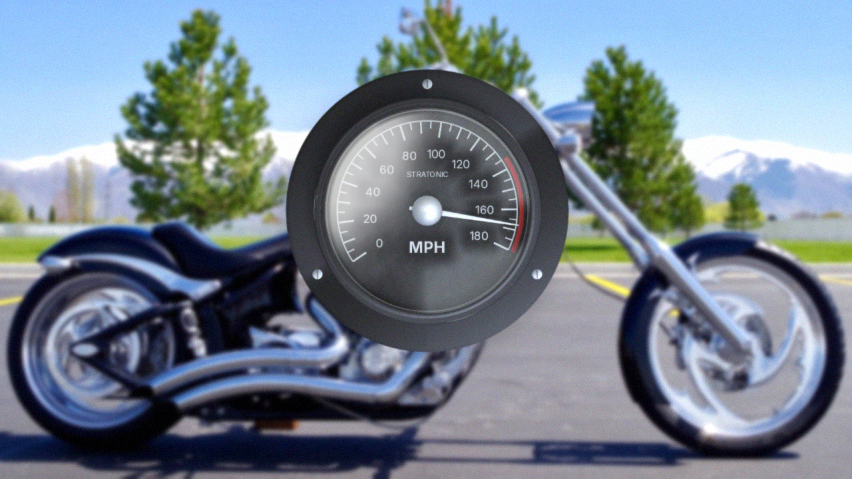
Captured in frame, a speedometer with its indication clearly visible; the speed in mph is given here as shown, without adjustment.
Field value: 167.5 mph
